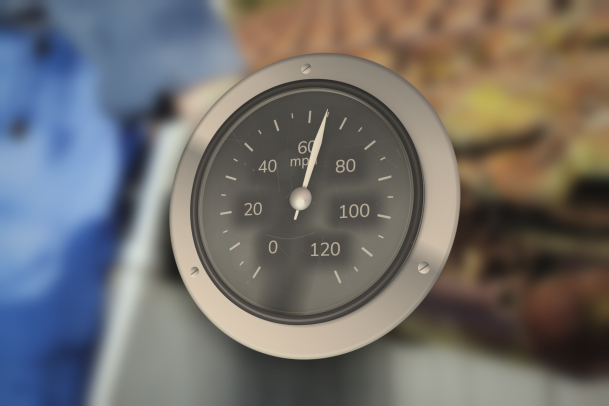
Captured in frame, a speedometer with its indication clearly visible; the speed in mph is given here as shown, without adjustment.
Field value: 65 mph
